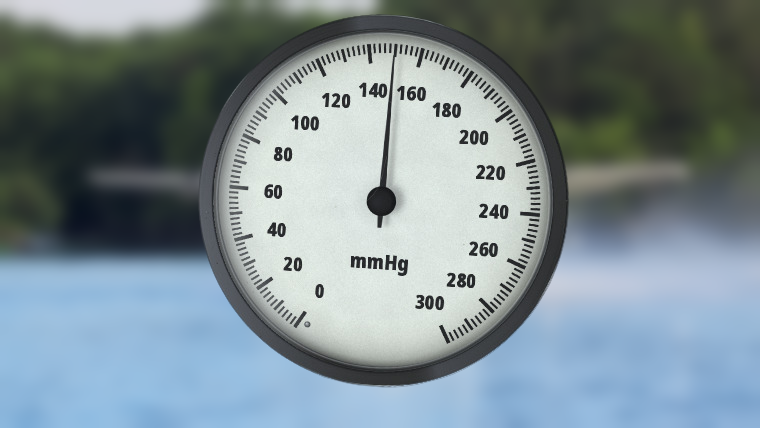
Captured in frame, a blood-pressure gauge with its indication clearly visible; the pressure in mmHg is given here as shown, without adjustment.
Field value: 150 mmHg
